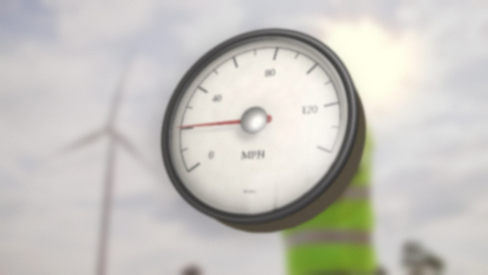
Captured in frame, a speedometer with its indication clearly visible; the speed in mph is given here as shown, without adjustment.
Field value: 20 mph
